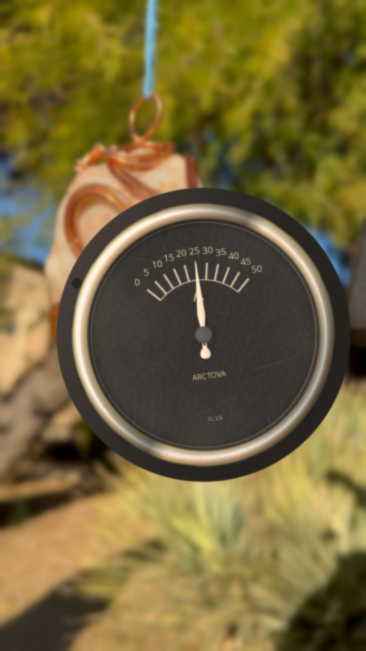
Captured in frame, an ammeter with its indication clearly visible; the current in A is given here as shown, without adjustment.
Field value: 25 A
